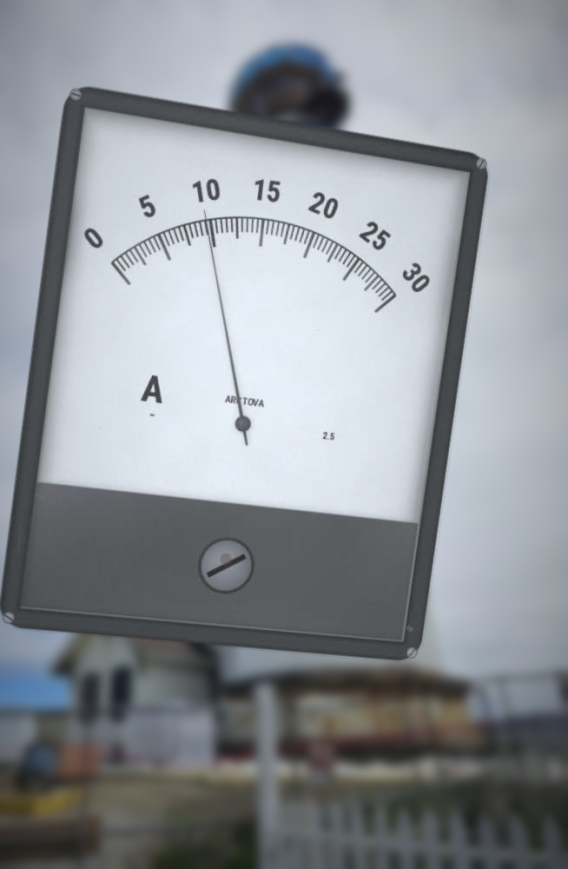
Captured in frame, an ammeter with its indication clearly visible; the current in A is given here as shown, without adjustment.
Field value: 9.5 A
